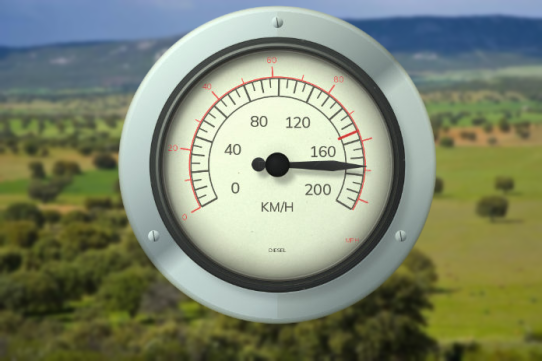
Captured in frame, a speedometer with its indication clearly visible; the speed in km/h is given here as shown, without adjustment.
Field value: 175 km/h
